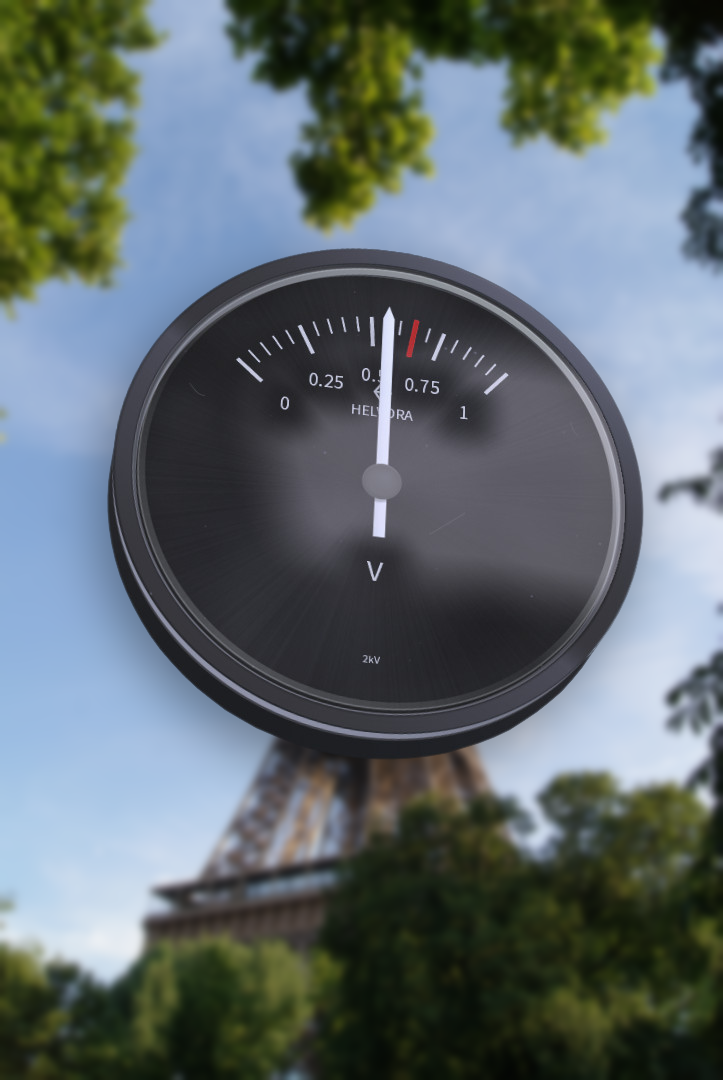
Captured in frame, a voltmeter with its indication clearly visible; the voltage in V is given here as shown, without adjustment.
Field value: 0.55 V
